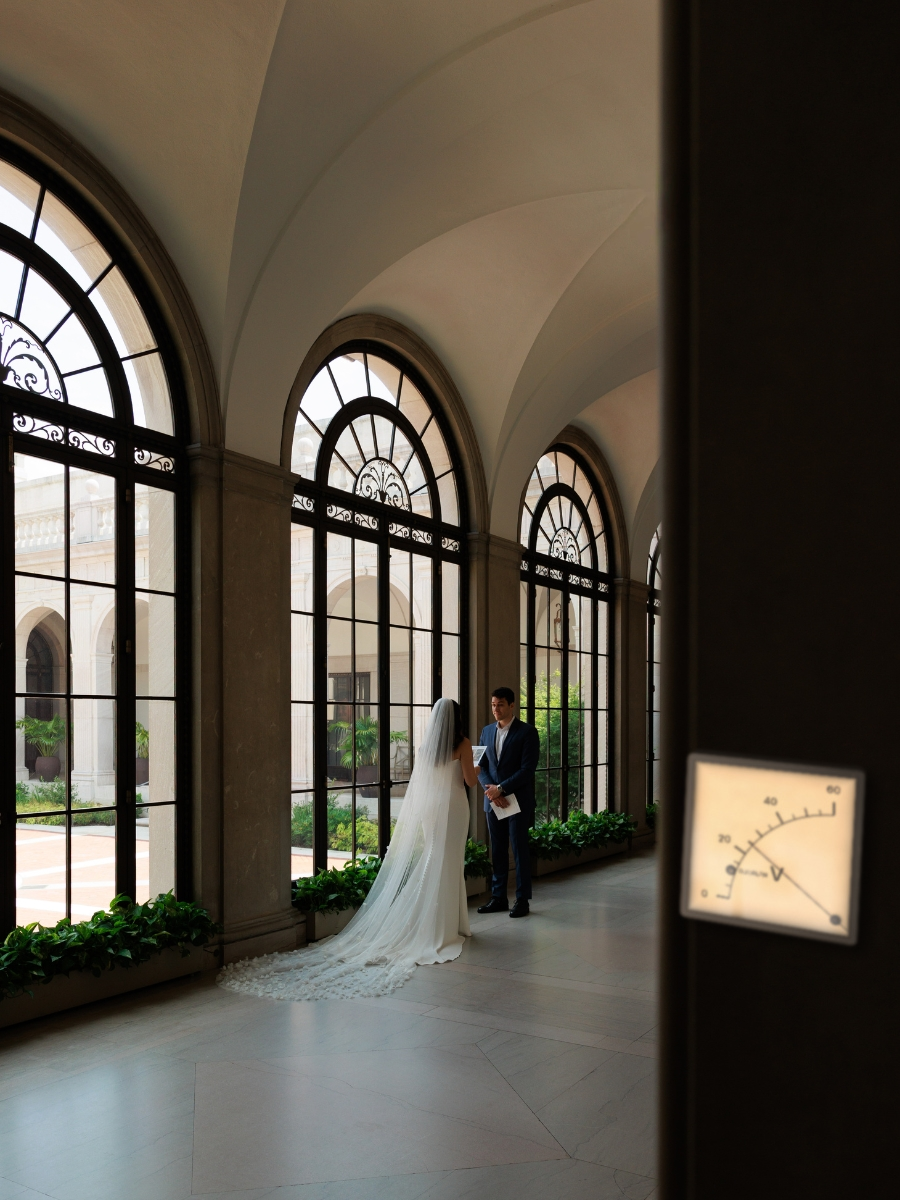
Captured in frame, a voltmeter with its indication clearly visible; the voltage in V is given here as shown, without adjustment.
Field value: 25 V
